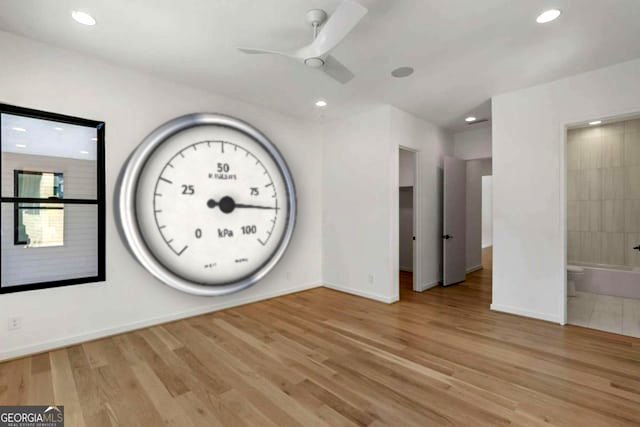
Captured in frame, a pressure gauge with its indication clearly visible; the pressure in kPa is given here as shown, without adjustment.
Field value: 85 kPa
